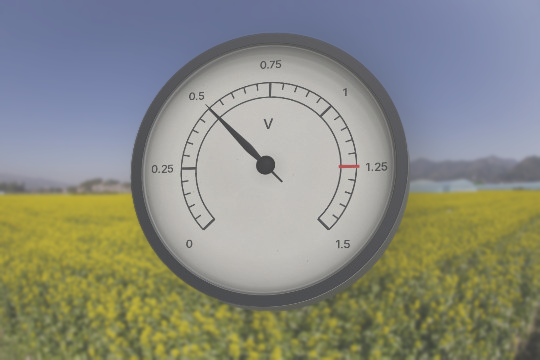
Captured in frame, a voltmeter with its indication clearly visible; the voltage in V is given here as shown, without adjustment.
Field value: 0.5 V
